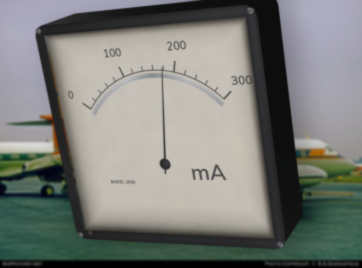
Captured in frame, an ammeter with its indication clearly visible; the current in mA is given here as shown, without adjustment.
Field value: 180 mA
